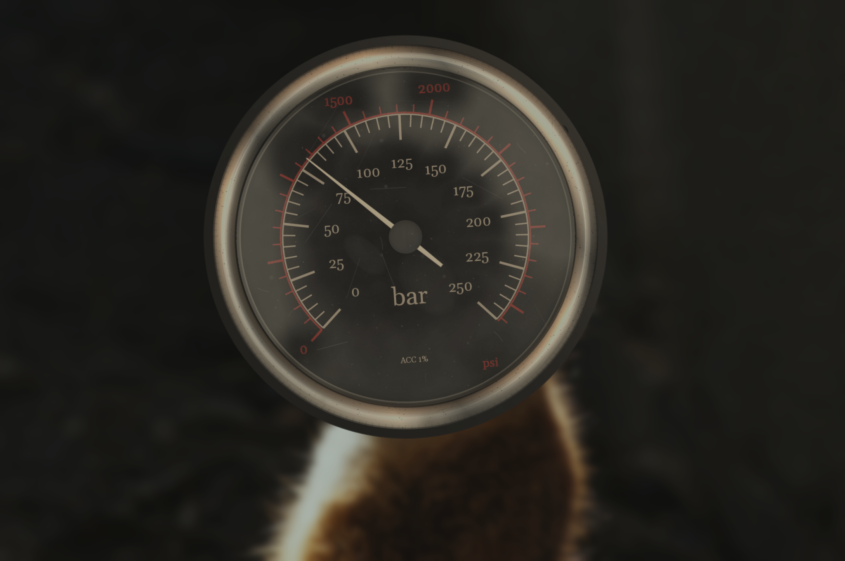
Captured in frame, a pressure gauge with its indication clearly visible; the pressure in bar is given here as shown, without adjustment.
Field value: 80 bar
